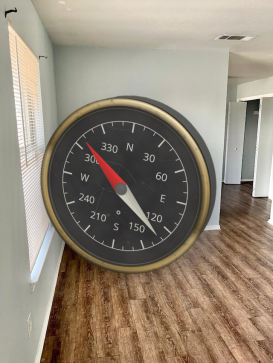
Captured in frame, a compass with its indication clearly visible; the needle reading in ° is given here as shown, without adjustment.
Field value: 310 °
